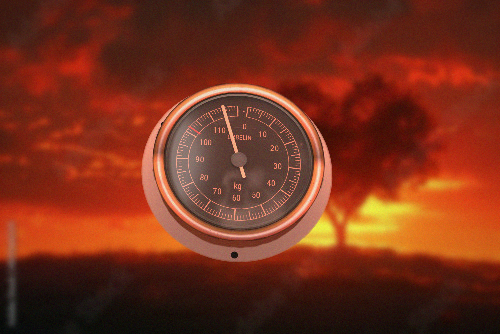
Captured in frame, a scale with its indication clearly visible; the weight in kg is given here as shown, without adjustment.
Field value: 115 kg
